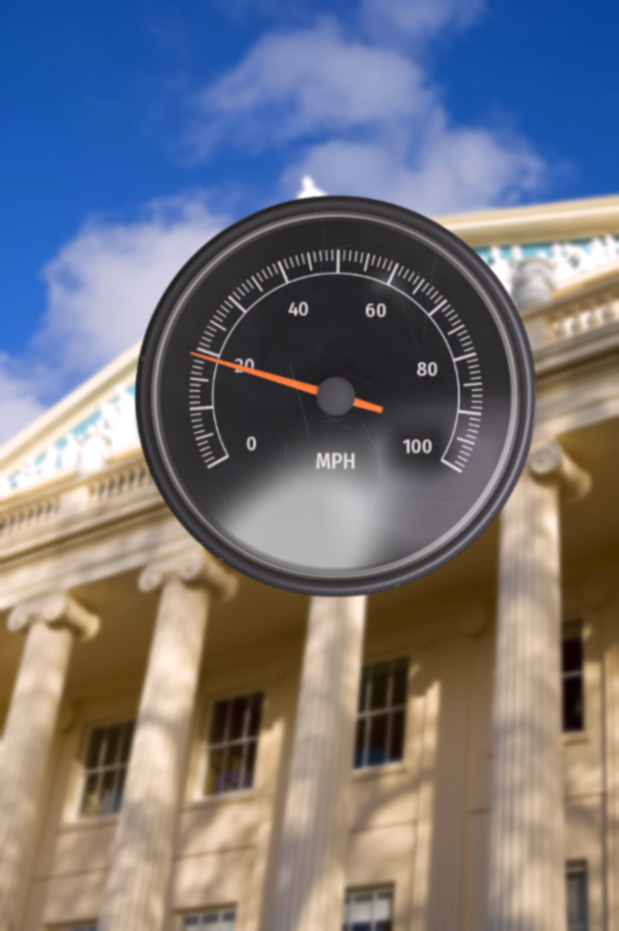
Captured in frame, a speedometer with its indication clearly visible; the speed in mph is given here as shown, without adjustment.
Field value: 19 mph
